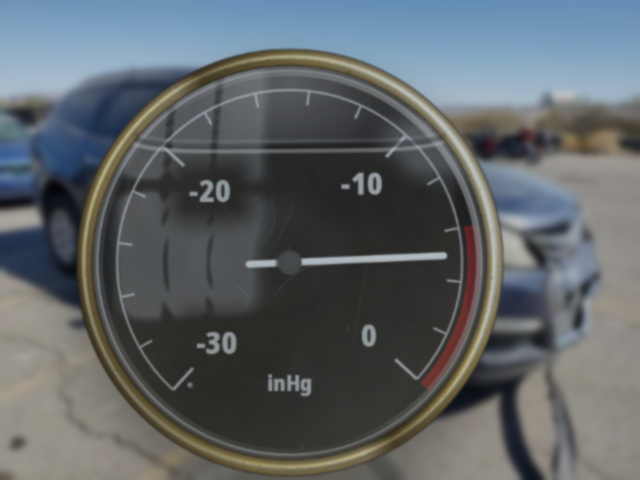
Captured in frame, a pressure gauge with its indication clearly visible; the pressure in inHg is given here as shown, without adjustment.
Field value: -5 inHg
